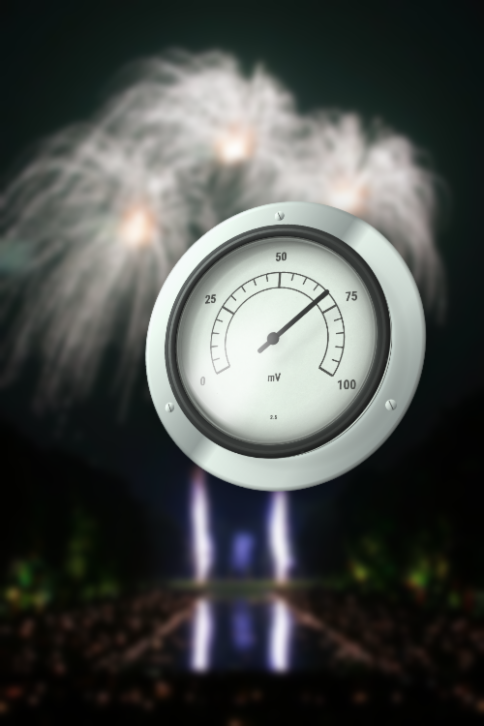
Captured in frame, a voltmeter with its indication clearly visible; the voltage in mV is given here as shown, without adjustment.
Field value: 70 mV
